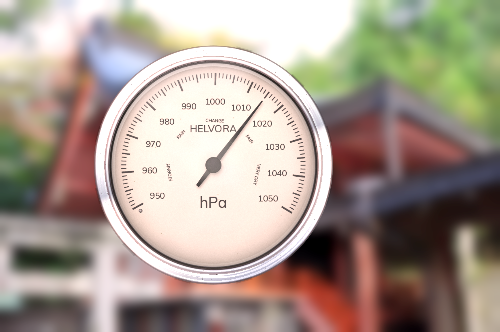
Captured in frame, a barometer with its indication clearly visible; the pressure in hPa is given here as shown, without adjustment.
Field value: 1015 hPa
